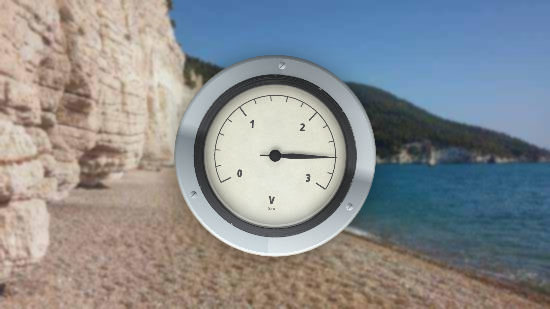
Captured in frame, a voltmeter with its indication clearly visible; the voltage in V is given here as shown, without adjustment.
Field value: 2.6 V
